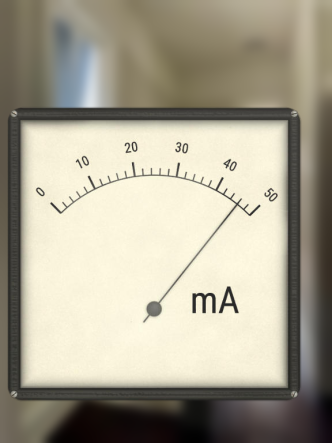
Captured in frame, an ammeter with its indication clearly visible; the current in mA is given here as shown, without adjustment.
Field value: 46 mA
